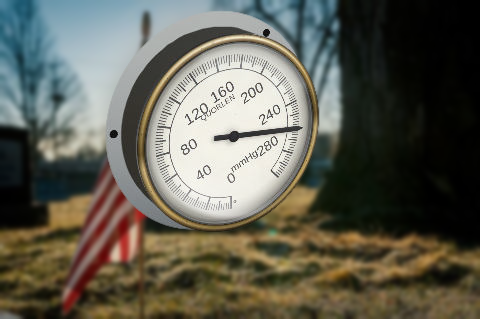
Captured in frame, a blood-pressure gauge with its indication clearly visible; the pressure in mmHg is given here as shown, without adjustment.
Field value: 260 mmHg
